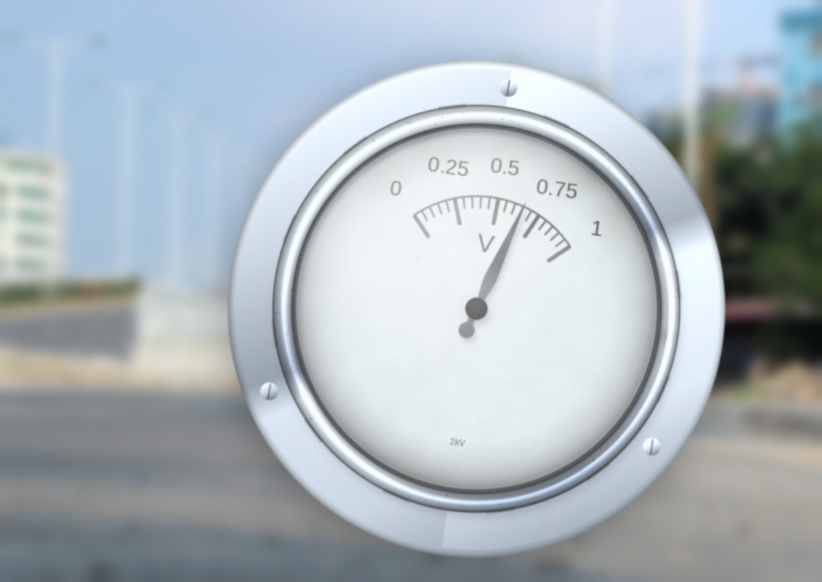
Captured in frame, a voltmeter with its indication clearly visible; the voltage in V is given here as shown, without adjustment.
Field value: 0.65 V
